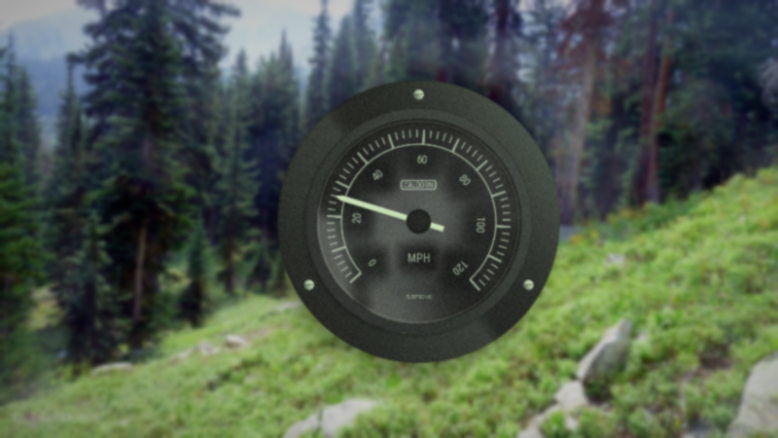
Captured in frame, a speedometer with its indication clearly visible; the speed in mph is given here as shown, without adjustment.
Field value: 26 mph
